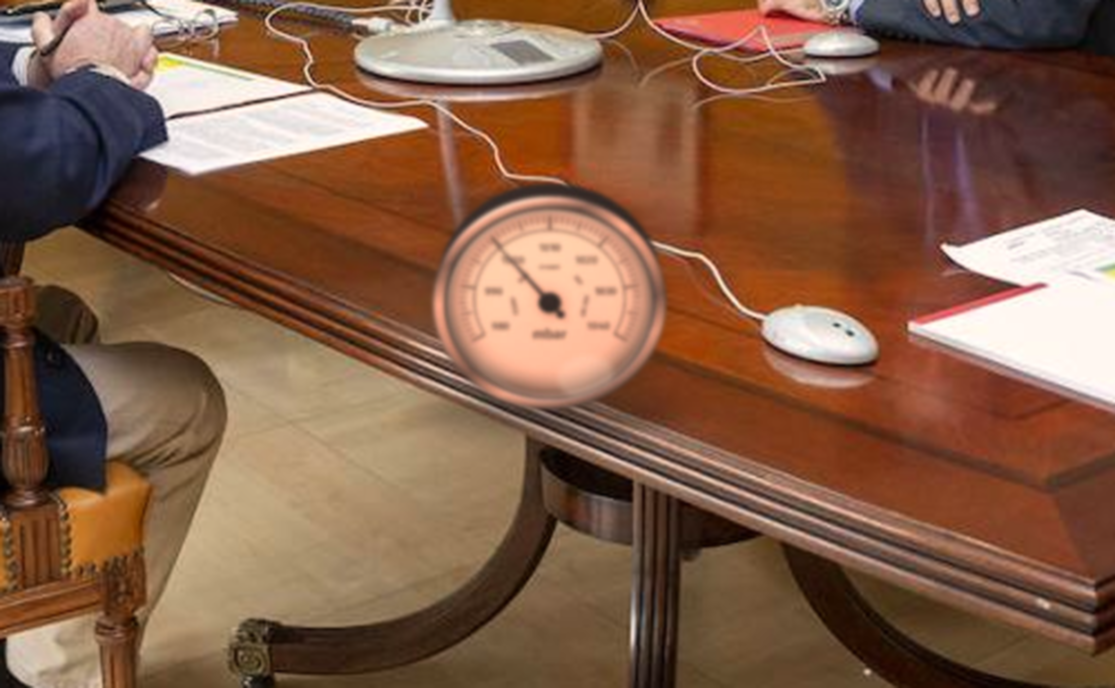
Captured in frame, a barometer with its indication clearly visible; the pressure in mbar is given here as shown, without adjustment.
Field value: 1000 mbar
